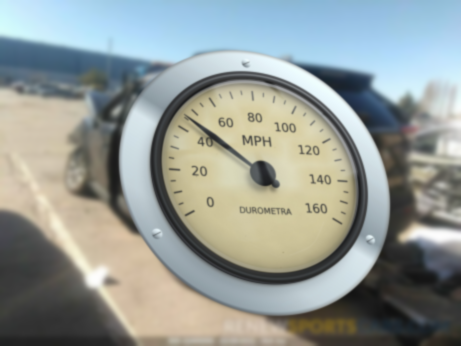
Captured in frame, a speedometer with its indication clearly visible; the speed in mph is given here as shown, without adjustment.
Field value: 45 mph
